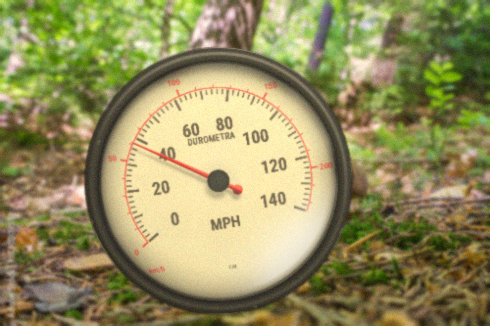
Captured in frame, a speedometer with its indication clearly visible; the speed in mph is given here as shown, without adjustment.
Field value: 38 mph
